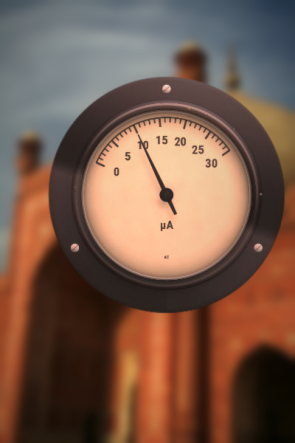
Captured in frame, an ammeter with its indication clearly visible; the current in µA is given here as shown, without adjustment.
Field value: 10 µA
